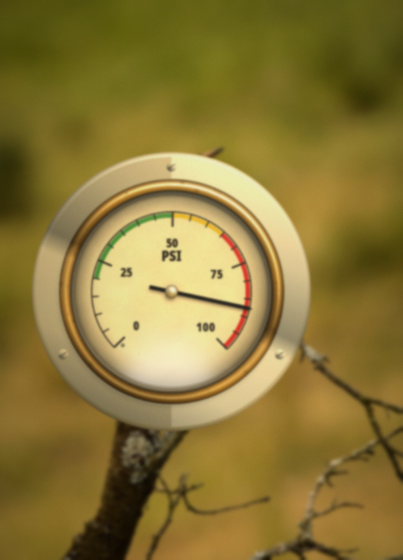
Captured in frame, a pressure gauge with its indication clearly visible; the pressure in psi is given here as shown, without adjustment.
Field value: 87.5 psi
